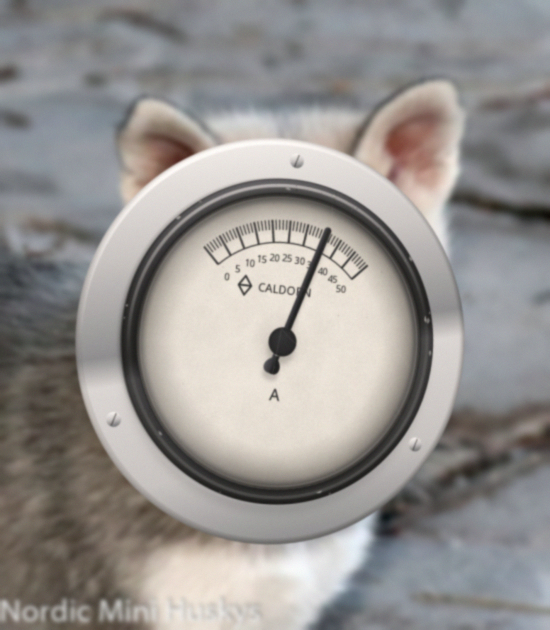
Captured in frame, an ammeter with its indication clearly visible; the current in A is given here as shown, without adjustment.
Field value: 35 A
